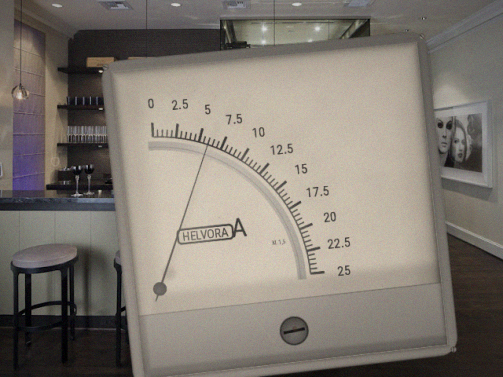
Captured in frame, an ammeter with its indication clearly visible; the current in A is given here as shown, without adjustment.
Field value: 6 A
